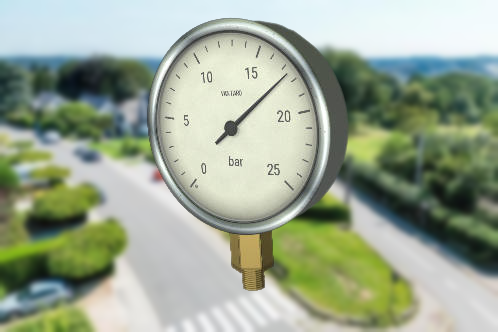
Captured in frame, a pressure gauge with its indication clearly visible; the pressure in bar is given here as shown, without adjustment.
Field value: 17.5 bar
